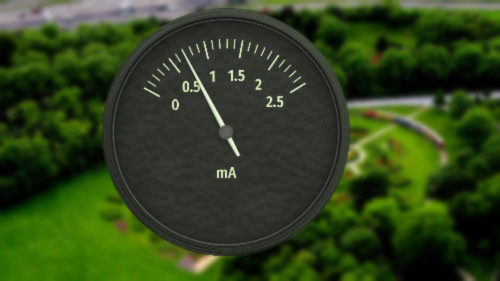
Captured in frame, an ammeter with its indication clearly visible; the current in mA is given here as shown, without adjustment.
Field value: 0.7 mA
